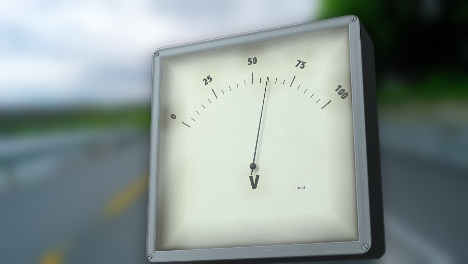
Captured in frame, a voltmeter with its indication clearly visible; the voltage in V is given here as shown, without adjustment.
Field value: 60 V
